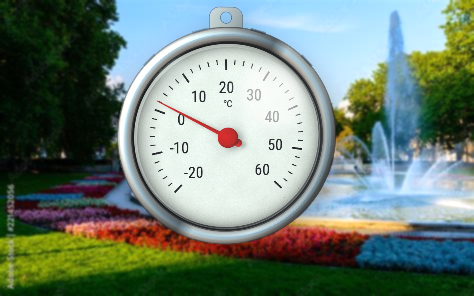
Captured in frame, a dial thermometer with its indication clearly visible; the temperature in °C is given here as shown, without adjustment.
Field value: 2 °C
